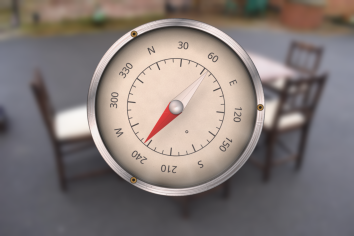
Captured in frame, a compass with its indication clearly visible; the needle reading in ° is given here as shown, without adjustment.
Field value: 245 °
